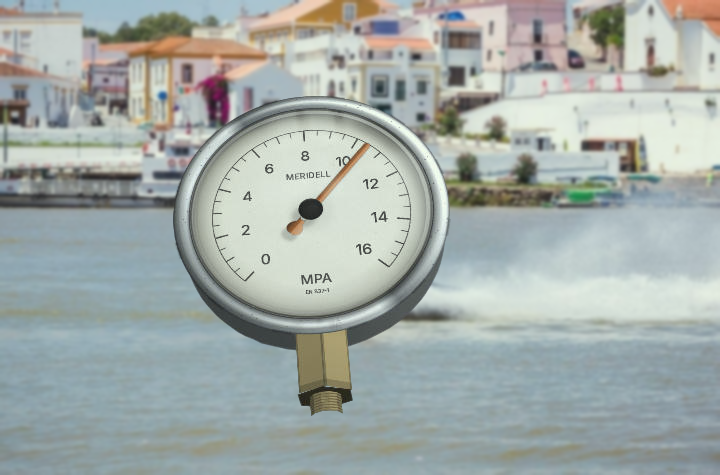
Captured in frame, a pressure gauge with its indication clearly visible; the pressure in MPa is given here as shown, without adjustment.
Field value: 10.5 MPa
